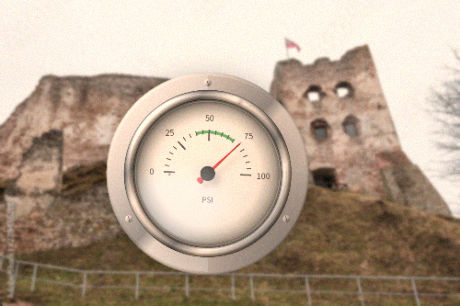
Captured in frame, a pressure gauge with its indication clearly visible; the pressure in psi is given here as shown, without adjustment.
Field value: 75 psi
